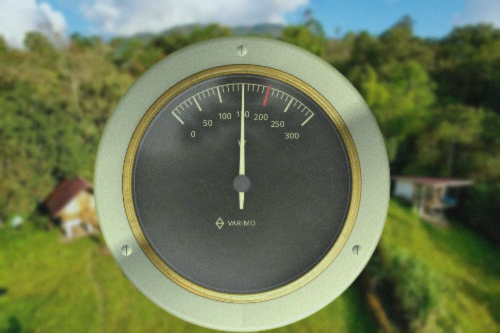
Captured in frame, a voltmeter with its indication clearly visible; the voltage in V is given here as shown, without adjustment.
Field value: 150 V
